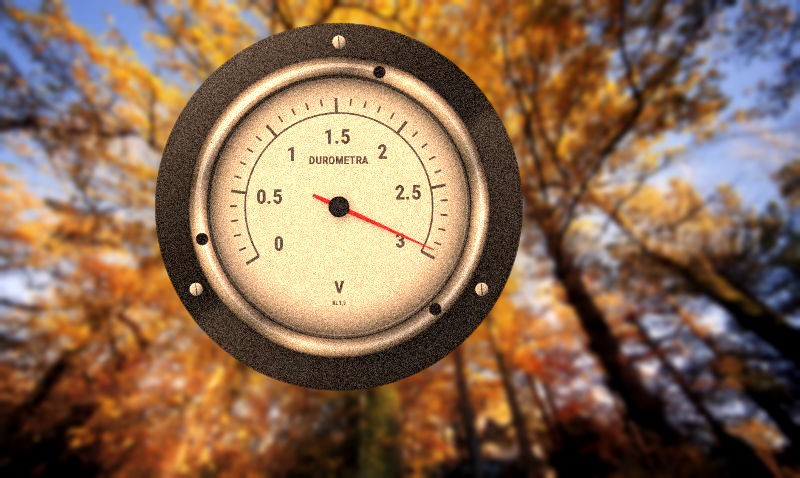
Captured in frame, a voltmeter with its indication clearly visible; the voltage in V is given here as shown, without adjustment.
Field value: 2.95 V
